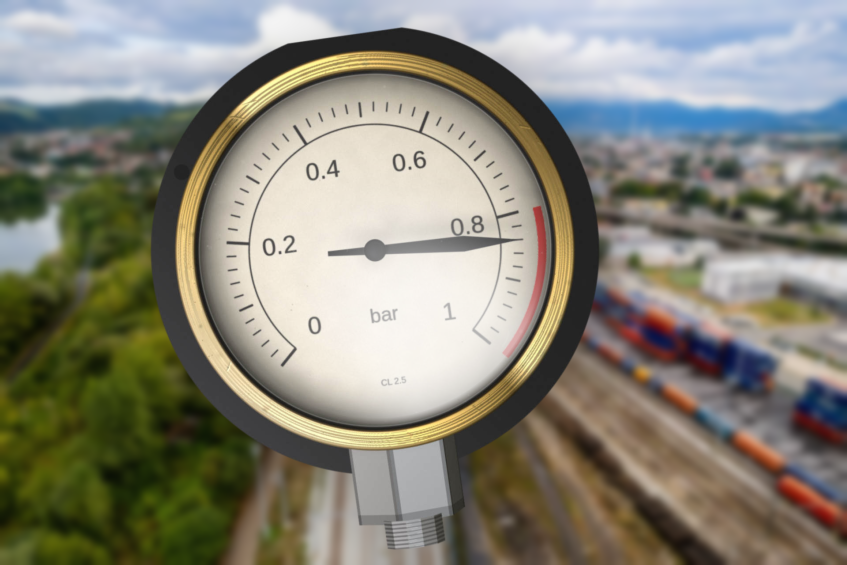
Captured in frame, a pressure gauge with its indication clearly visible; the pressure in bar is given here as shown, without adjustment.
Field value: 0.84 bar
